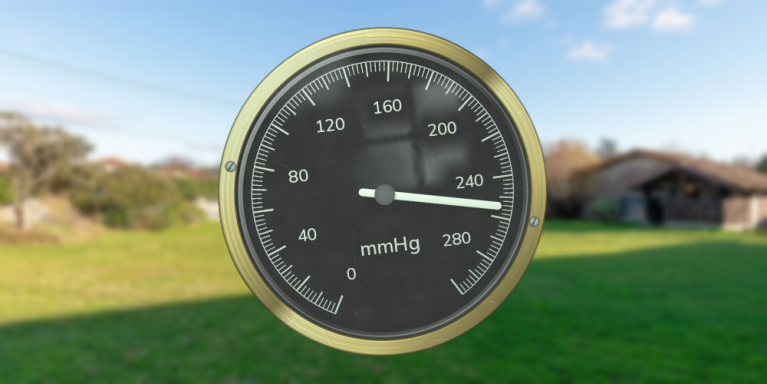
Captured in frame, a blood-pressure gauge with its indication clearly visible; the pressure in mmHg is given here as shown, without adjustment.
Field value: 254 mmHg
